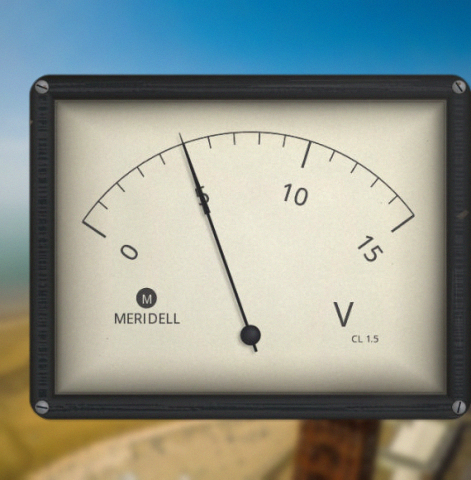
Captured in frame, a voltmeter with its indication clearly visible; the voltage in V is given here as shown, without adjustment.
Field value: 5 V
